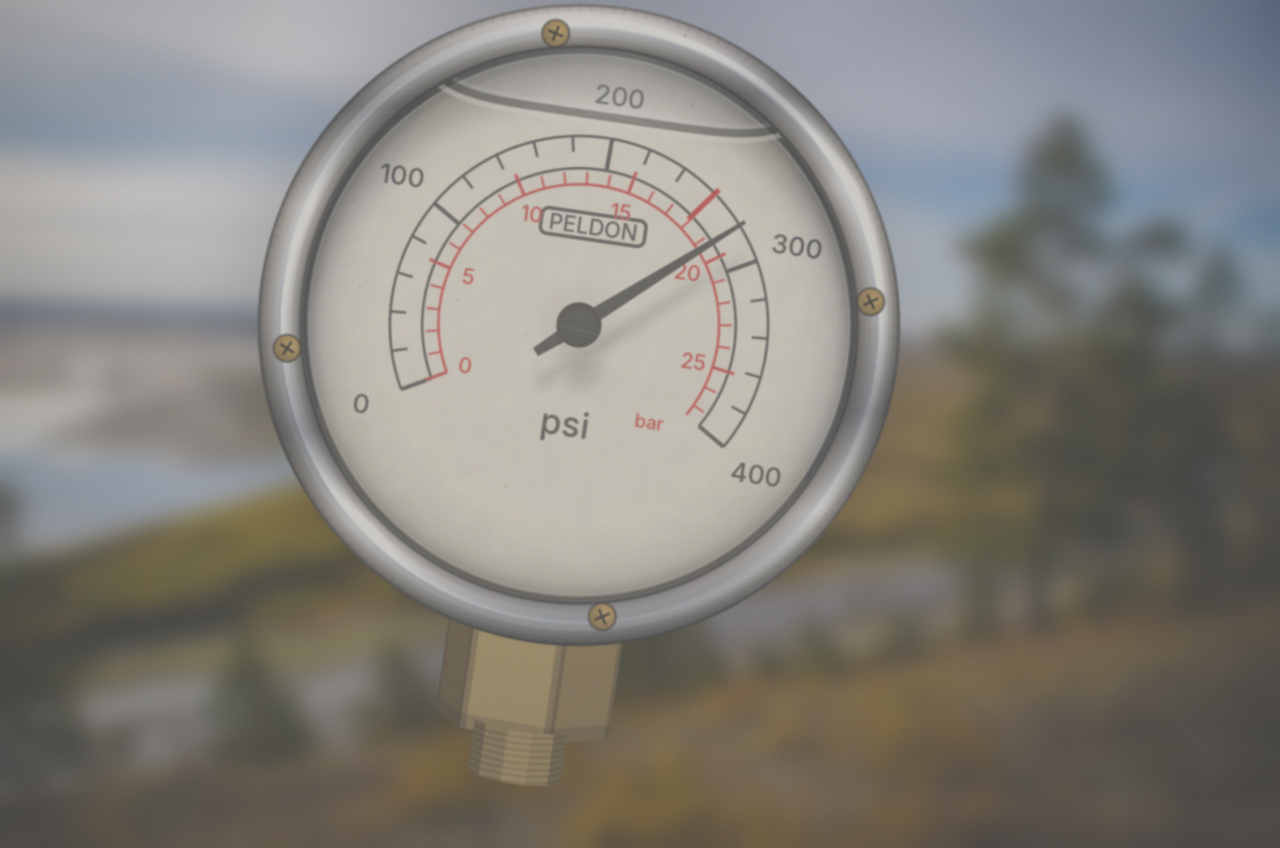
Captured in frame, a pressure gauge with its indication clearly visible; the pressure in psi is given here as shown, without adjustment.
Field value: 280 psi
